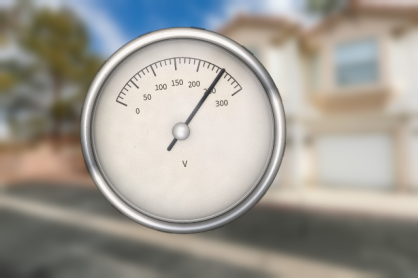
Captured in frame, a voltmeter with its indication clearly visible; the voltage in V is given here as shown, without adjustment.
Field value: 250 V
